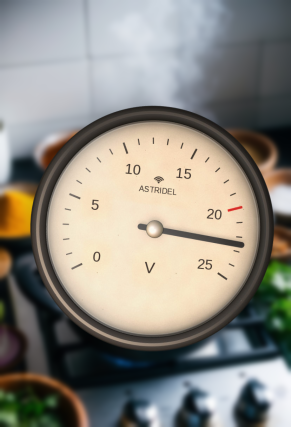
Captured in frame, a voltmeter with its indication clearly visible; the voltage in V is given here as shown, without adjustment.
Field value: 22.5 V
